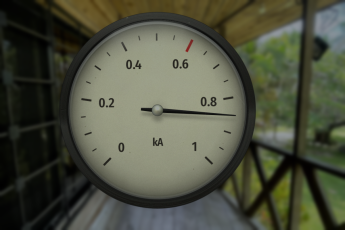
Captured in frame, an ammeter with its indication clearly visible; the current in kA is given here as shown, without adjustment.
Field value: 0.85 kA
